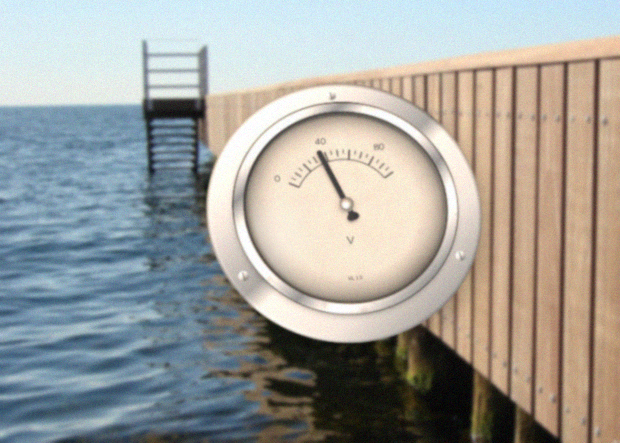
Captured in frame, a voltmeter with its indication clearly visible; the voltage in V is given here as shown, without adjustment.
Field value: 35 V
